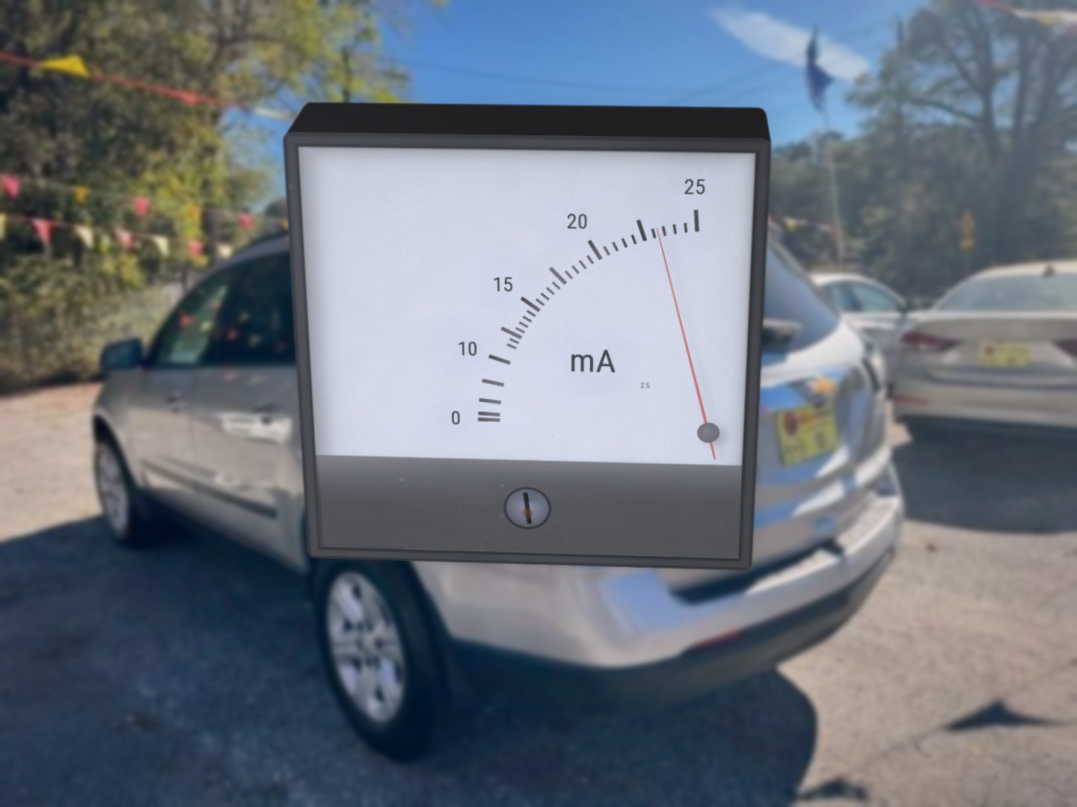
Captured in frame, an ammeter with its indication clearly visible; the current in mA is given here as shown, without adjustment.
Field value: 23.25 mA
